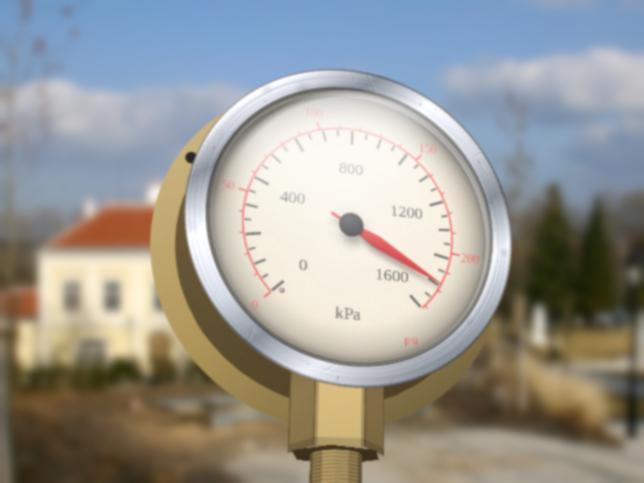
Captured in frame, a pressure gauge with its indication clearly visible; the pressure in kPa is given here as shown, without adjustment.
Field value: 1500 kPa
